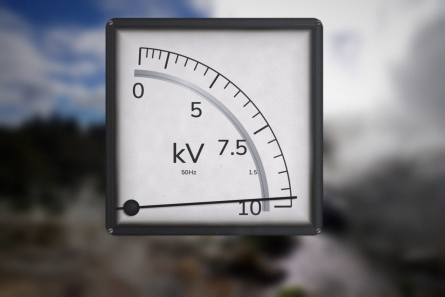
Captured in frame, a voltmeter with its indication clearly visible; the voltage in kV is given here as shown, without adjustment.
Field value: 9.75 kV
